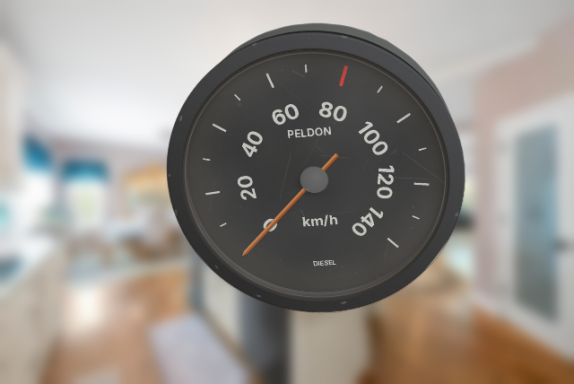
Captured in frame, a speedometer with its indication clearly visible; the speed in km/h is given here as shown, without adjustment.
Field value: 0 km/h
